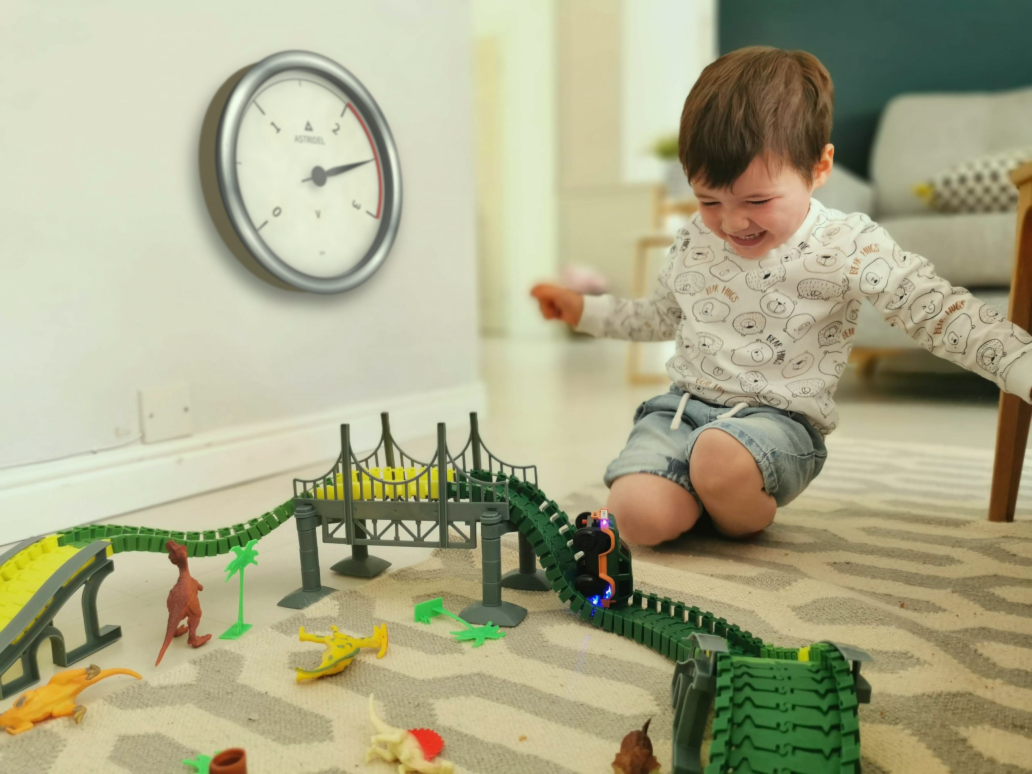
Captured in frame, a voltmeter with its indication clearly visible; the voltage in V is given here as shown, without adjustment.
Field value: 2.5 V
